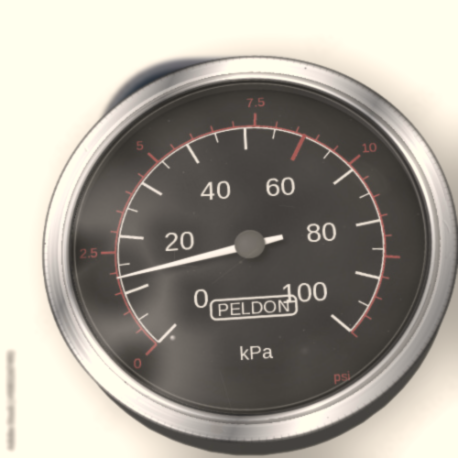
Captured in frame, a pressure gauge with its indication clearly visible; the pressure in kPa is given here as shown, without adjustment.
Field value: 12.5 kPa
